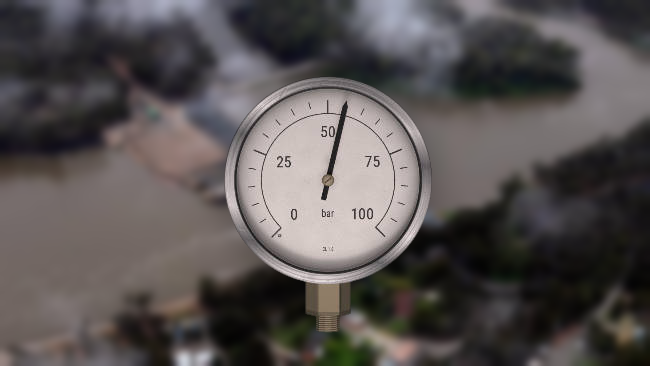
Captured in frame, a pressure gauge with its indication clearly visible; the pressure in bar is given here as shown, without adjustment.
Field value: 55 bar
